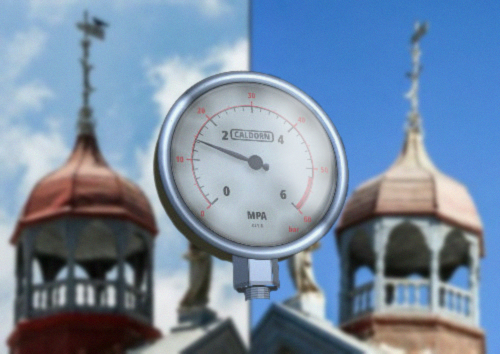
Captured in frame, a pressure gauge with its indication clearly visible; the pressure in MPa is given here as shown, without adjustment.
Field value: 1.4 MPa
